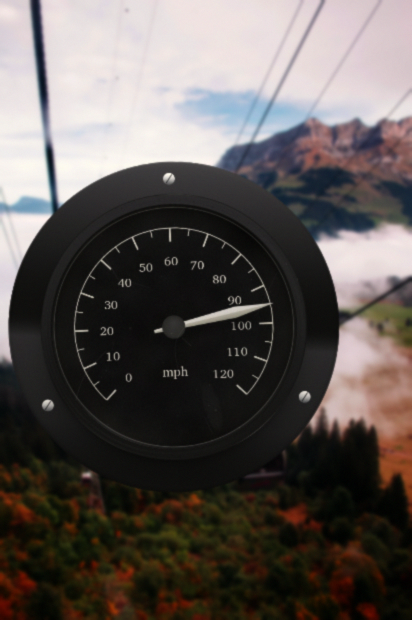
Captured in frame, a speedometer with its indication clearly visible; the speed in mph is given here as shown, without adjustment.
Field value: 95 mph
